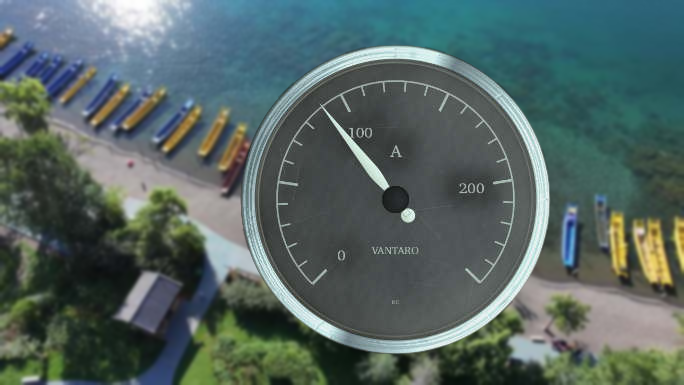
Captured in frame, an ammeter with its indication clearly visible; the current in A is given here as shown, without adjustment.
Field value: 90 A
